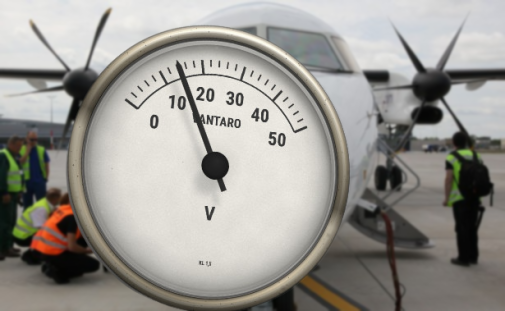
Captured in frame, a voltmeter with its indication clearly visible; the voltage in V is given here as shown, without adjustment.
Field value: 14 V
